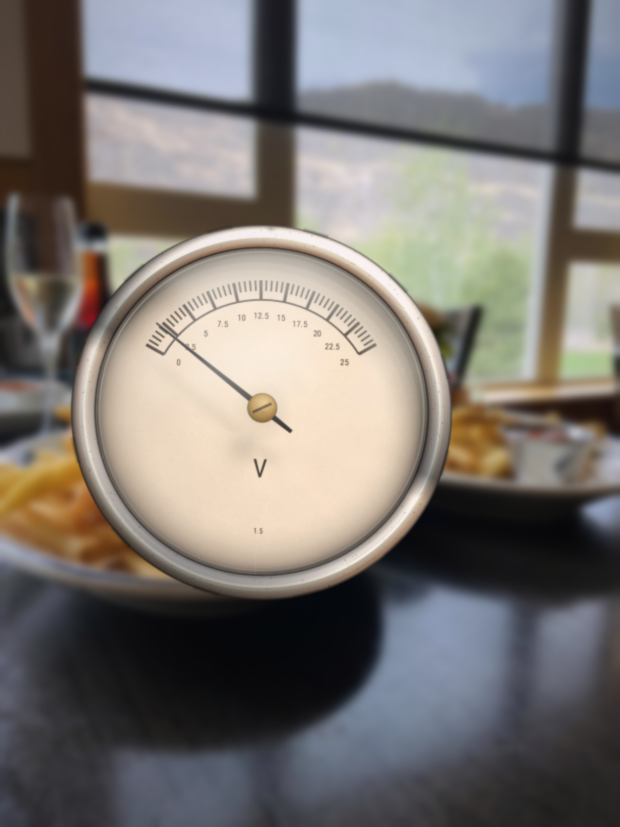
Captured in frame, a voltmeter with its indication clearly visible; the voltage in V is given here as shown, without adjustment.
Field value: 2 V
